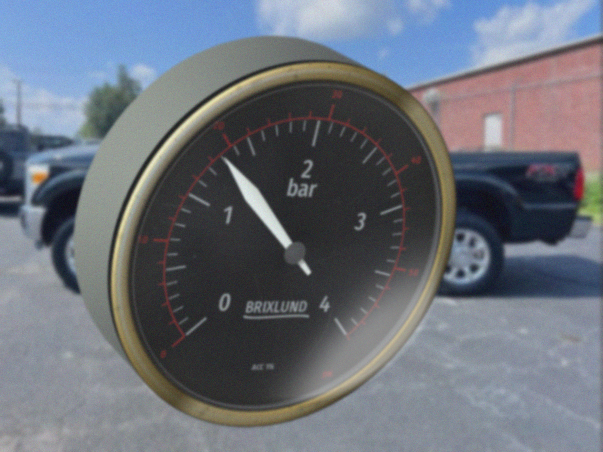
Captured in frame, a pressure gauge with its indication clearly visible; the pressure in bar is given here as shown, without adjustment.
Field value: 1.3 bar
